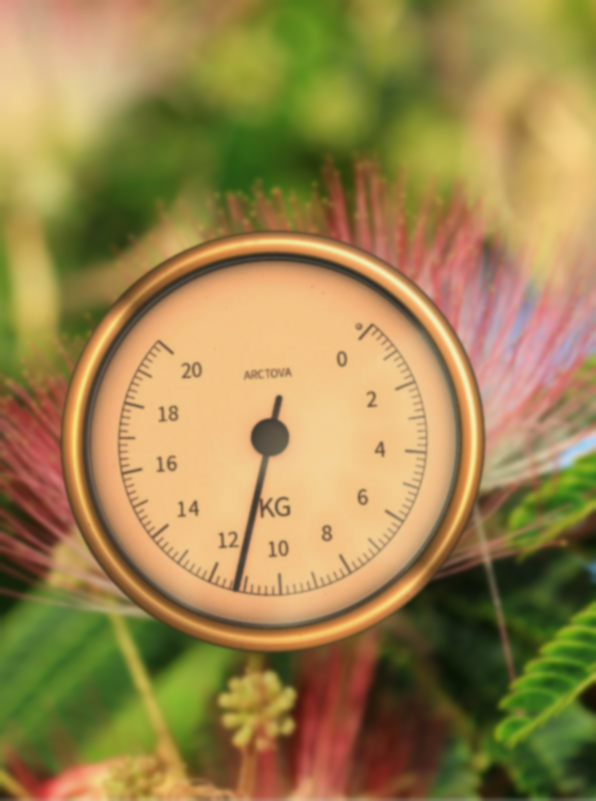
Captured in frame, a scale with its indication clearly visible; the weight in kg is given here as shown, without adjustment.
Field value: 11.2 kg
